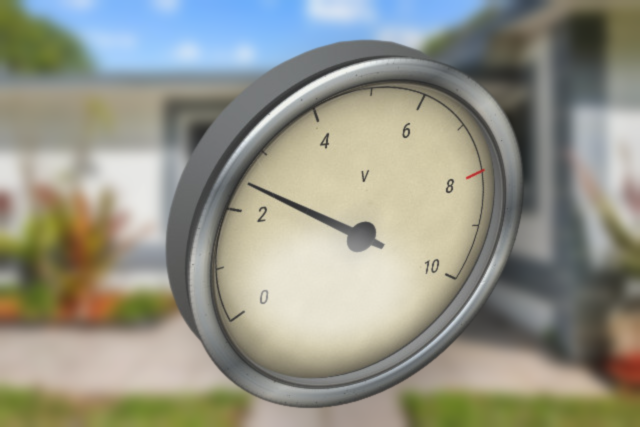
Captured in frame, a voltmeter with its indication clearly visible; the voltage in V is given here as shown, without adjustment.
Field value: 2.5 V
